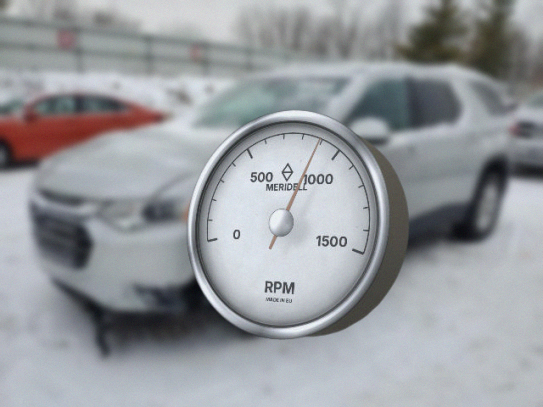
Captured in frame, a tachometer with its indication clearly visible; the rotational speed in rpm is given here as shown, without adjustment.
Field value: 900 rpm
